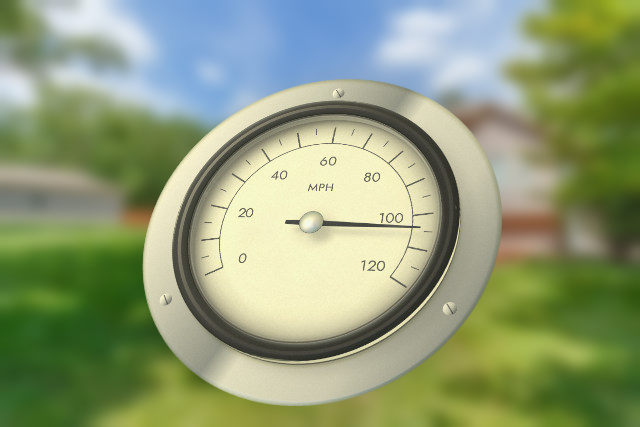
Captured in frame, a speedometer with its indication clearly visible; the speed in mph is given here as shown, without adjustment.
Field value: 105 mph
